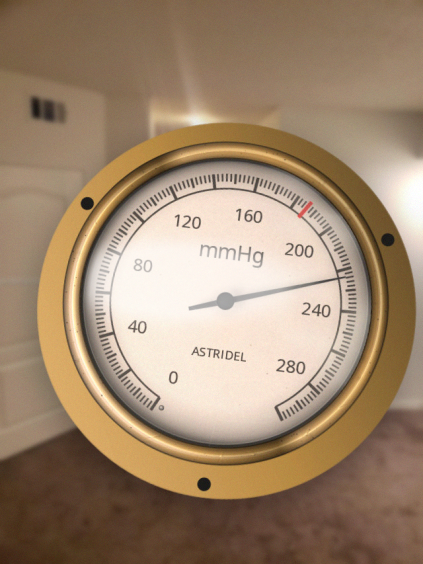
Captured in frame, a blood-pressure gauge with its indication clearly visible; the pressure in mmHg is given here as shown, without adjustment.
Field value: 224 mmHg
